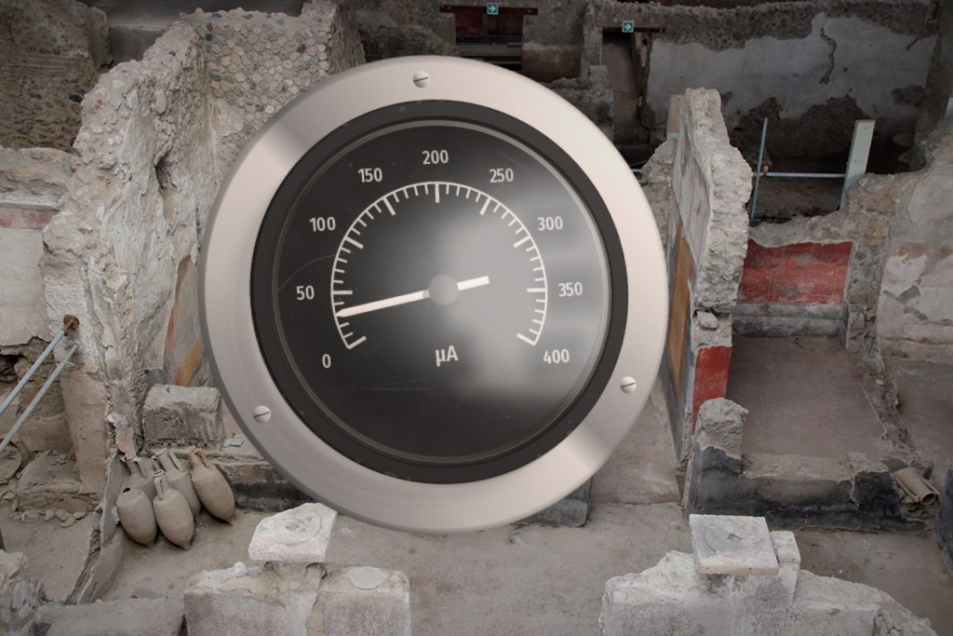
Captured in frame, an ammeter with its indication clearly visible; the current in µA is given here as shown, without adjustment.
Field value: 30 µA
